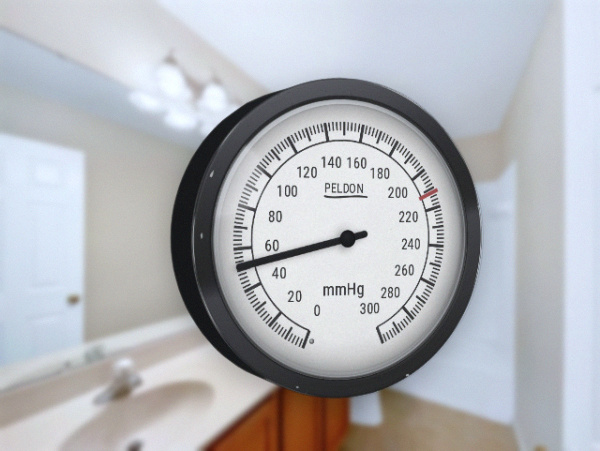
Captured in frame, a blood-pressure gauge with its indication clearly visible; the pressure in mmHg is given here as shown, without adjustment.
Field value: 52 mmHg
